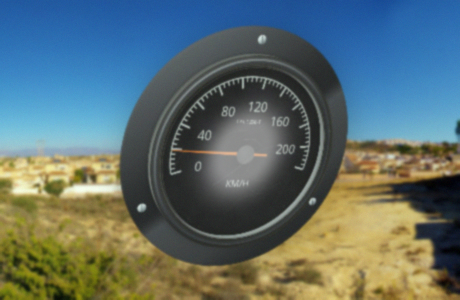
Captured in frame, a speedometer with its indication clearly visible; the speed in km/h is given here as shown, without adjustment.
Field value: 20 km/h
